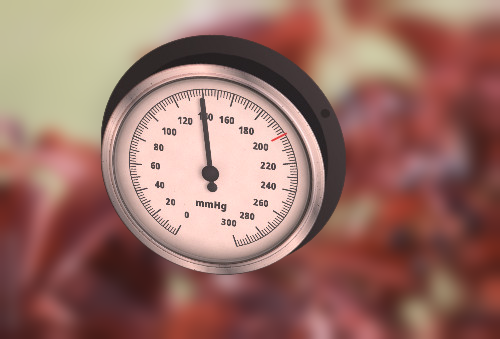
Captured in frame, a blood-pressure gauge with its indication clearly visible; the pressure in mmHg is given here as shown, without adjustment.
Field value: 140 mmHg
